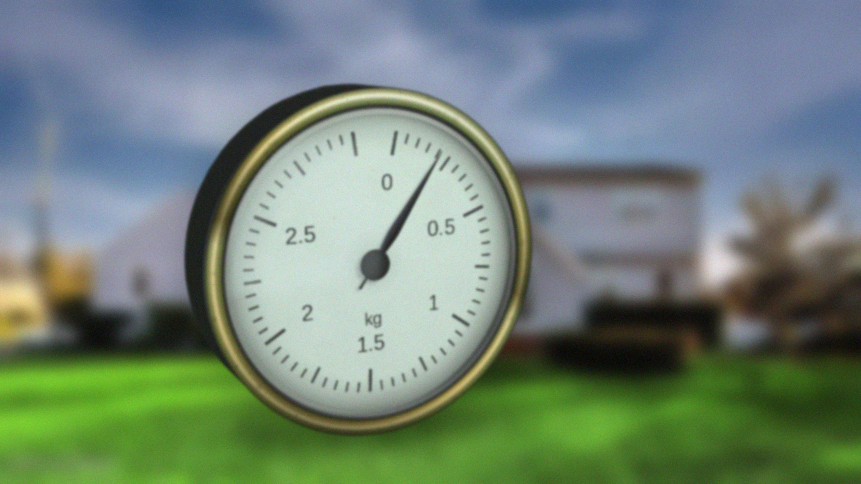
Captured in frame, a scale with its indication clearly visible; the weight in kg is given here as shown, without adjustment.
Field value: 0.2 kg
